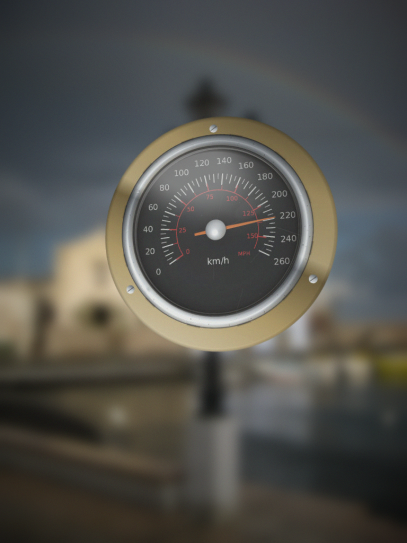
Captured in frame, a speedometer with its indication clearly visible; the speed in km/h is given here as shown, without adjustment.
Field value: 220 km/h
